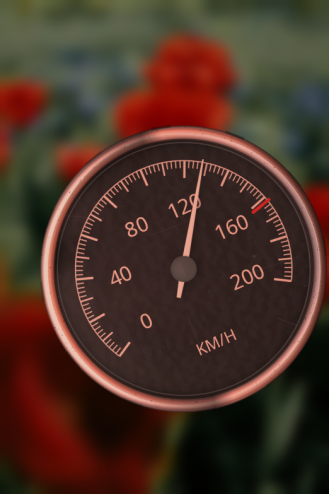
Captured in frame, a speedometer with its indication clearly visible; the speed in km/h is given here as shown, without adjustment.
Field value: 128 km/h
